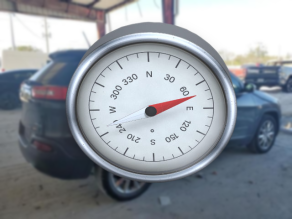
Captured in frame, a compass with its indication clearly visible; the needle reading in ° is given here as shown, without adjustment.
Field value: 70 °
